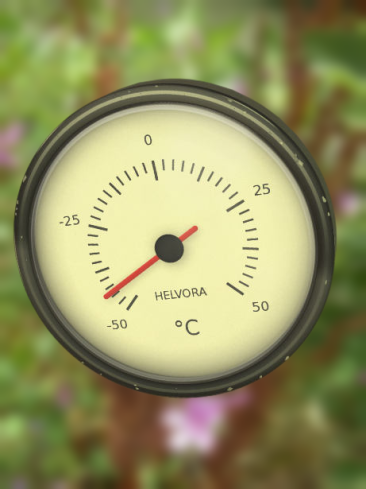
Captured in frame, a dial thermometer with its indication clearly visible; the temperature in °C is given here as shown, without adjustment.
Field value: -43.75 °C
